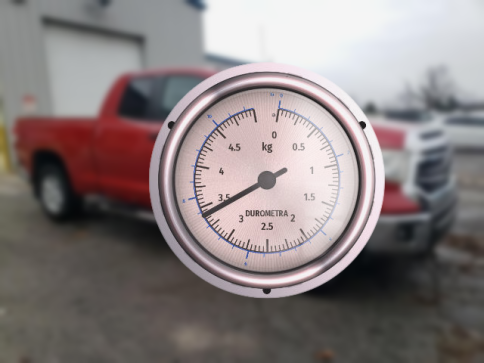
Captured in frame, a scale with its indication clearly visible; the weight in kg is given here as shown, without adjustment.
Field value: 3.4 kg
